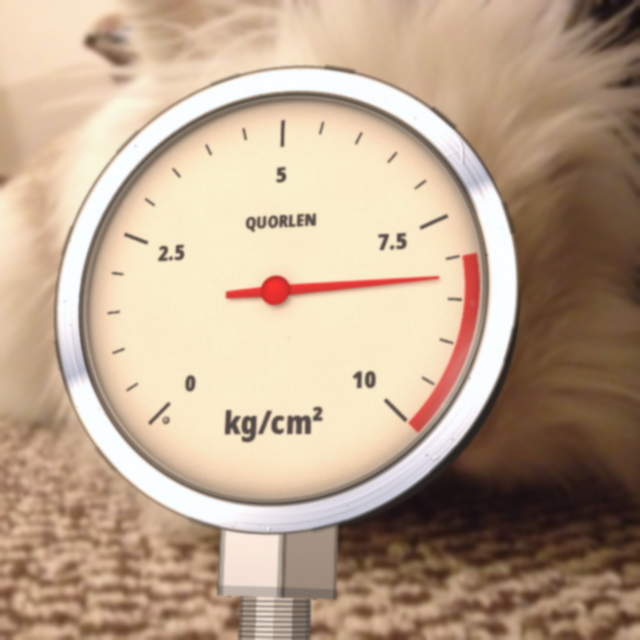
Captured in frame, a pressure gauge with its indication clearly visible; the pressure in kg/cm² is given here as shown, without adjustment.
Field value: 8.25 kg/cm²
